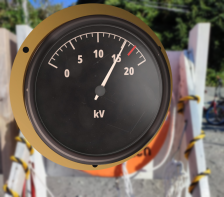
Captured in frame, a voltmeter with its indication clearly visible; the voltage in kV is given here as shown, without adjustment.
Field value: 15 kV
